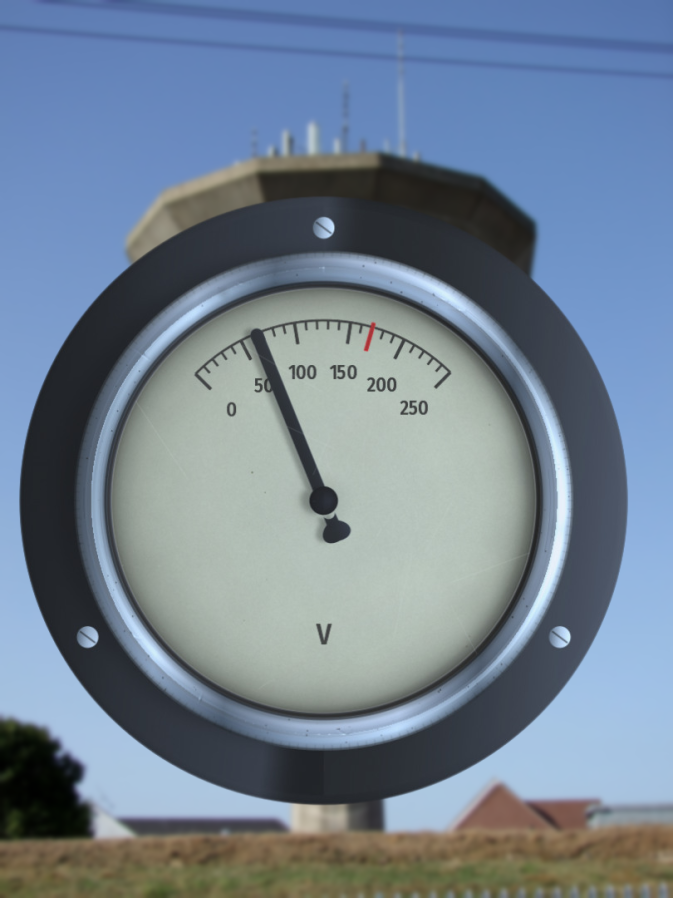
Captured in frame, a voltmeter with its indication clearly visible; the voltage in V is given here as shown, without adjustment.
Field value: 65 V
